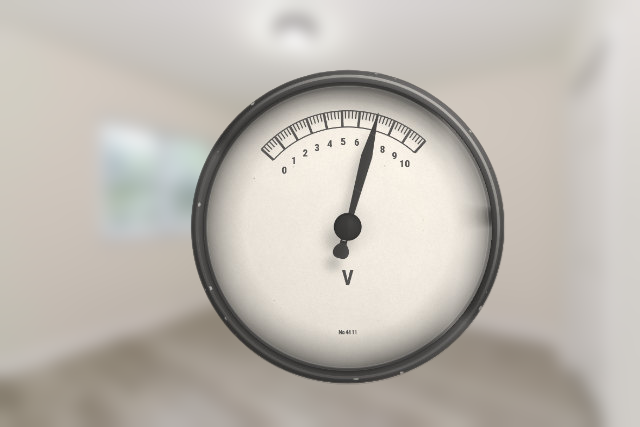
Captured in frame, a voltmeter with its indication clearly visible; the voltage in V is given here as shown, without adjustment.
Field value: 7 V
